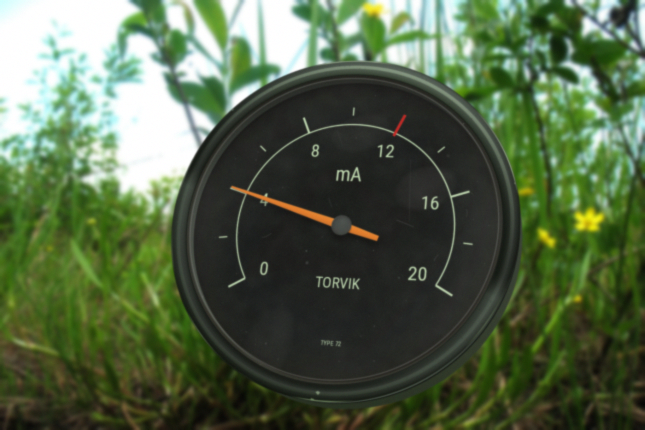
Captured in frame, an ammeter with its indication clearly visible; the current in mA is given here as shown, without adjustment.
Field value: 4 mA
